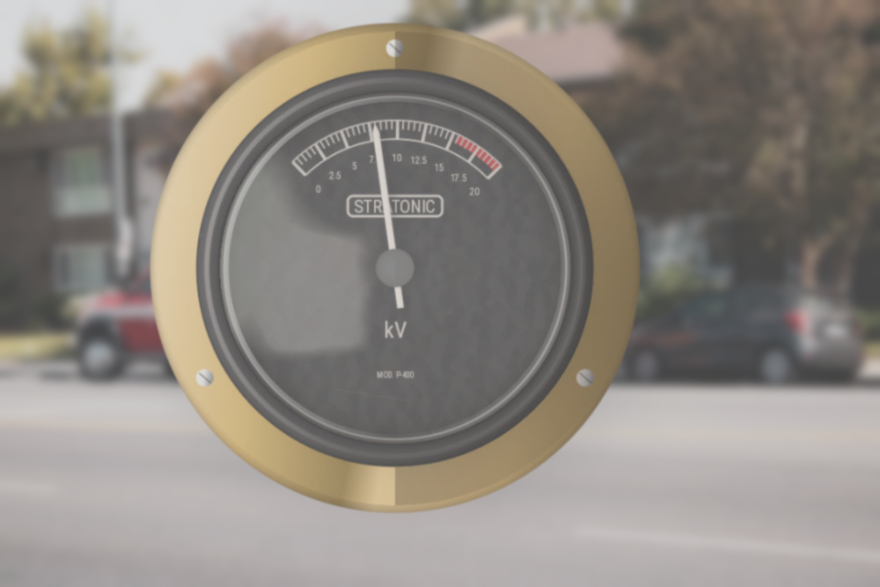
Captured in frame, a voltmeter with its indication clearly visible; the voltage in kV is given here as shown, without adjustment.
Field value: 8 kV
